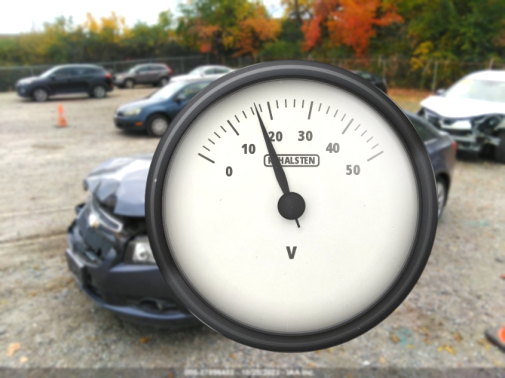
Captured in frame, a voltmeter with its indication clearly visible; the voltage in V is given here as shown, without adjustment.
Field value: 17 V
